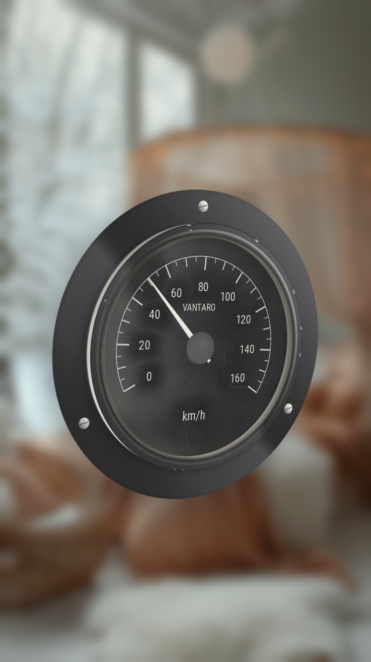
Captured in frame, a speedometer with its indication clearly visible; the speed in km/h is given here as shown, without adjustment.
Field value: 50 km/h
